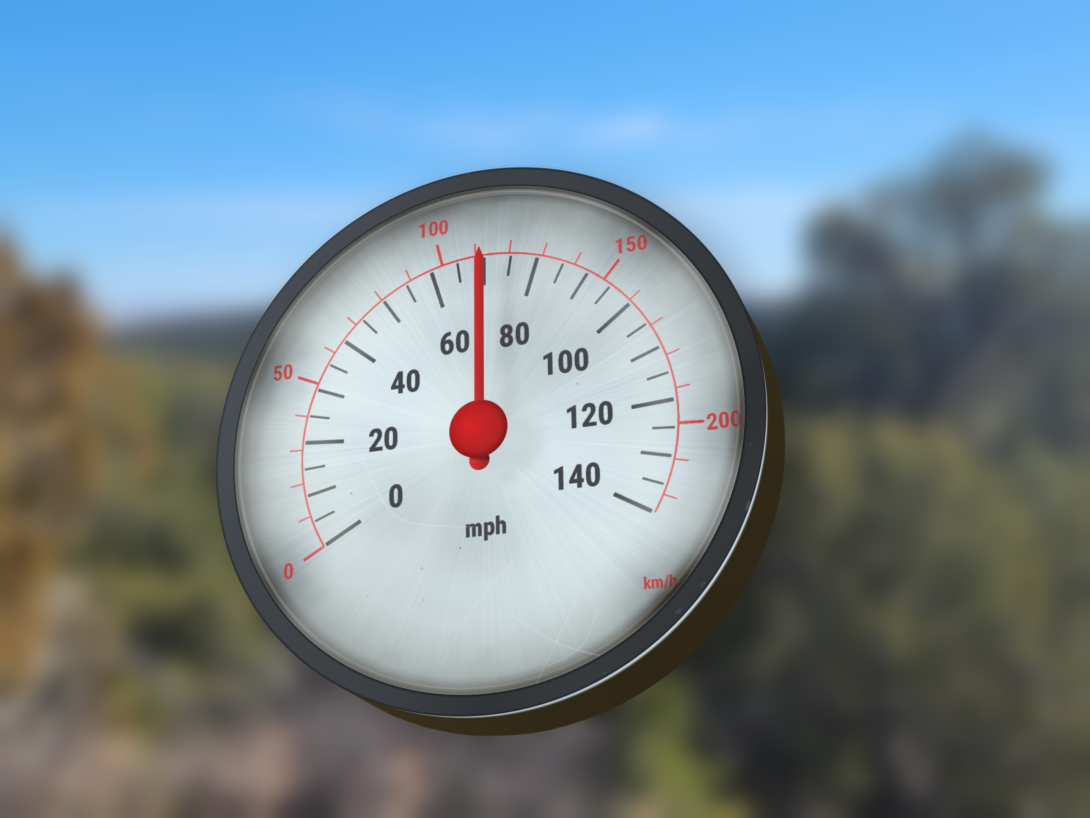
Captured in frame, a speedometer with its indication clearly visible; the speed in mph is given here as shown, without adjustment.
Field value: 70 mph
